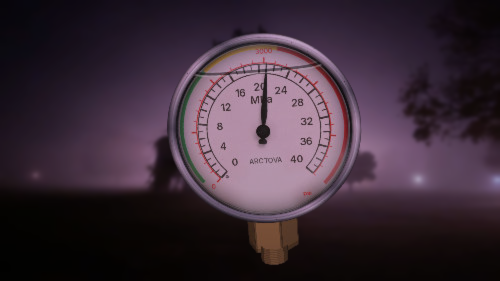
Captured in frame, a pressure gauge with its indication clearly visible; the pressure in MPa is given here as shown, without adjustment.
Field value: 21 MPa
